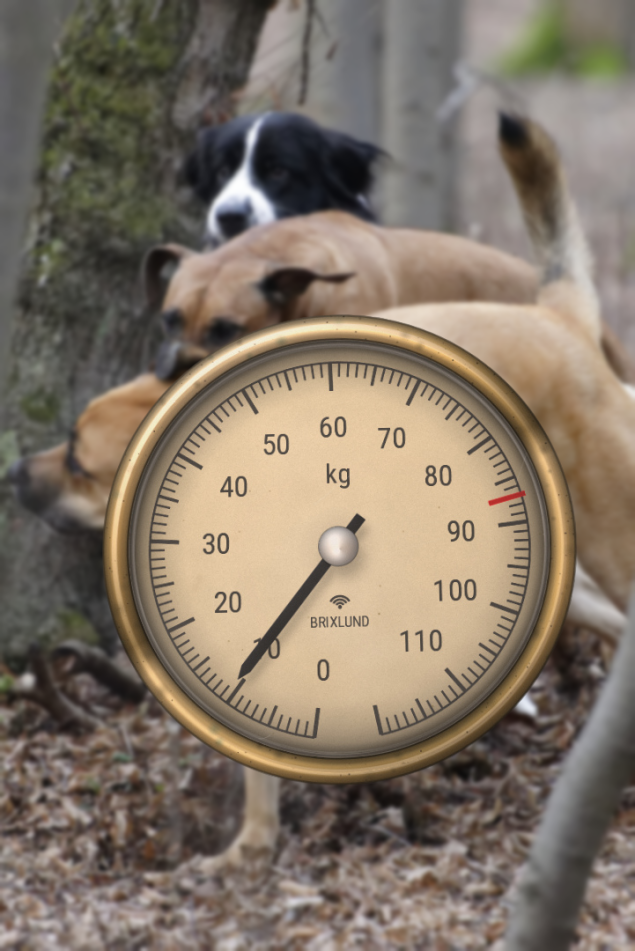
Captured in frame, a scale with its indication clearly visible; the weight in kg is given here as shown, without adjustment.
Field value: 10.5 kg
